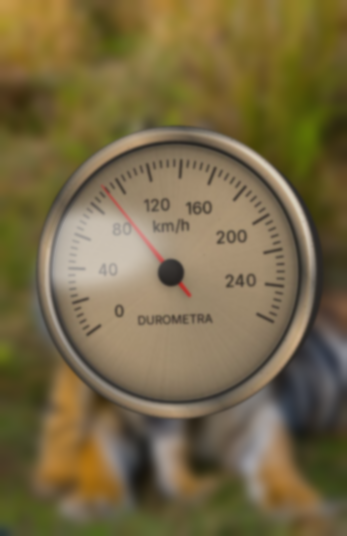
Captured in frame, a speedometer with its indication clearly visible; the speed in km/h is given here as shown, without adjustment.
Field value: 92 km/h
